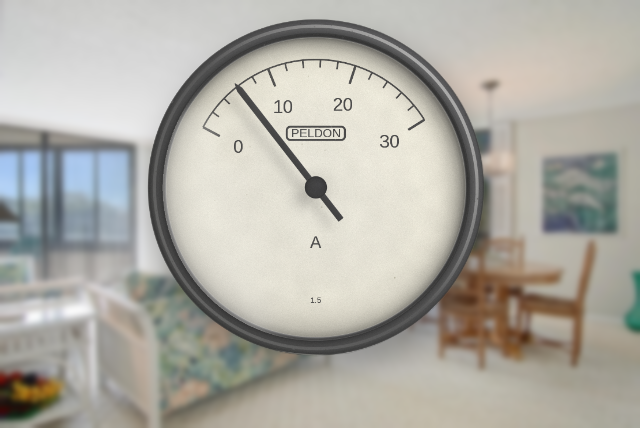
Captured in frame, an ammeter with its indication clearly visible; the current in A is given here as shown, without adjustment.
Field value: 6 A
